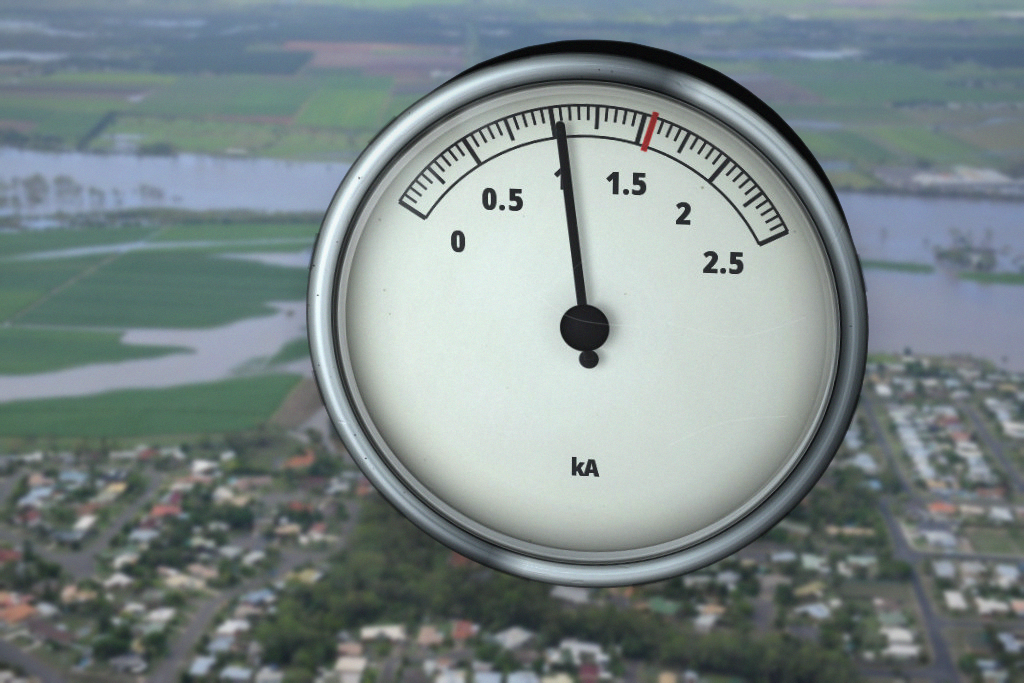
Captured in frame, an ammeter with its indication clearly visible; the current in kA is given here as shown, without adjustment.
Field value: 1.05 kA
